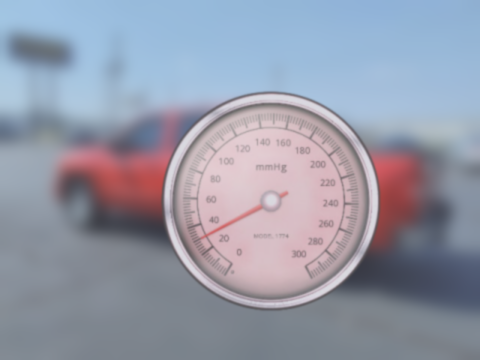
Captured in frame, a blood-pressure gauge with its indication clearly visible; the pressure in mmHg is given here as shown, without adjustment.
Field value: 30 mmHg
